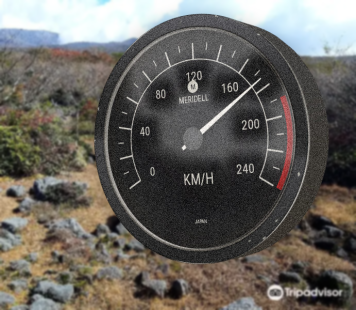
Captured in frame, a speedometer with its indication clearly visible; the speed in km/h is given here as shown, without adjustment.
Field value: 175 km/h
